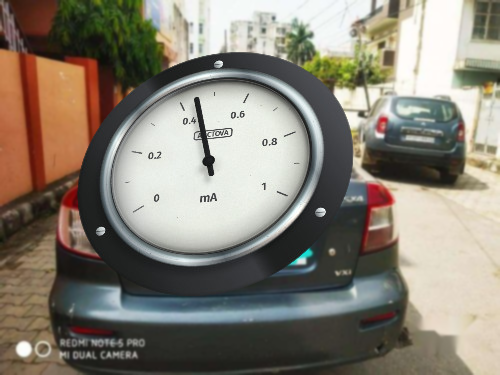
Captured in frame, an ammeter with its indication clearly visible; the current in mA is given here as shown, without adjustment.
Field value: 0.45 mA
